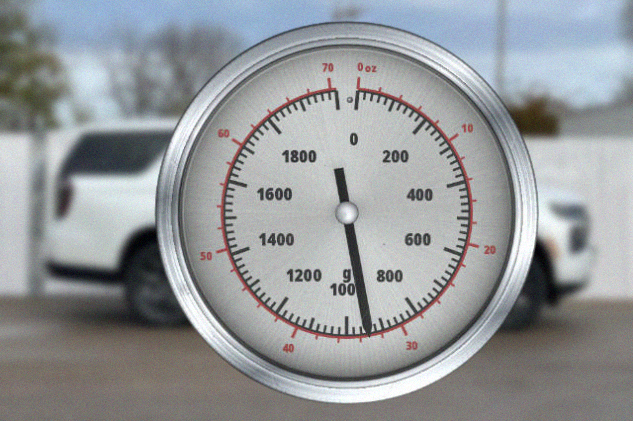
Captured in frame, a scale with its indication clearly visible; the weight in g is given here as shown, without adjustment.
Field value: 940 g
